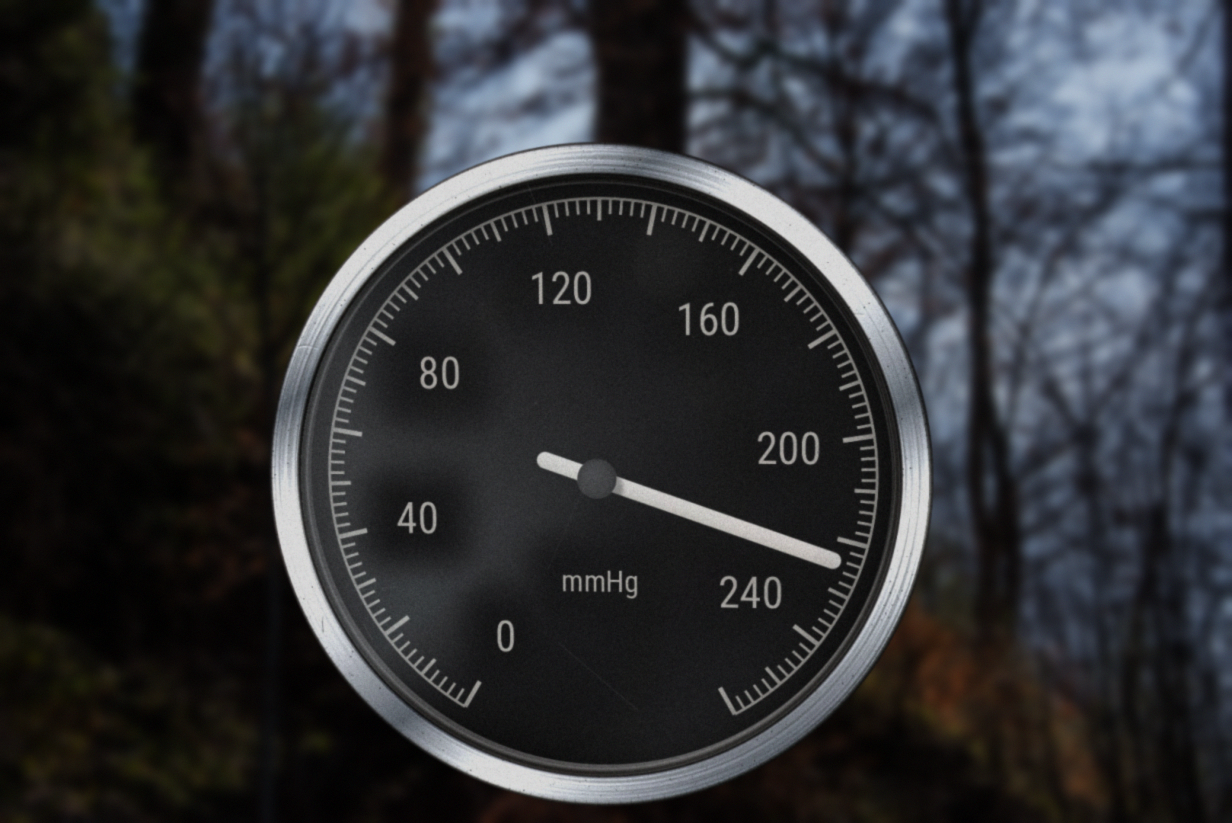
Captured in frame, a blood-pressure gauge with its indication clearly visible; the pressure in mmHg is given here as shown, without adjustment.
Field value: 224 mmHg
